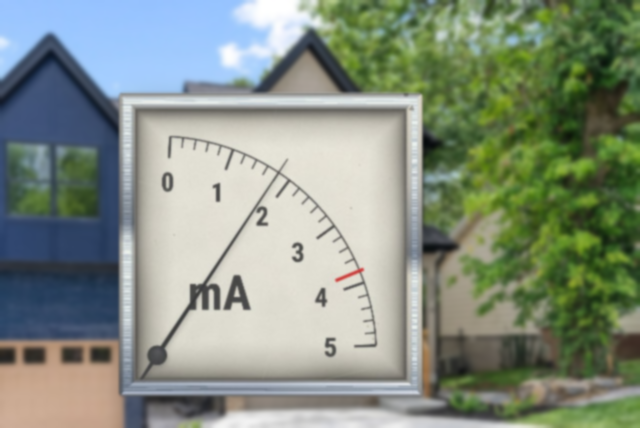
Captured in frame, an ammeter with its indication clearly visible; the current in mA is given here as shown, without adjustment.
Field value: 1.8 mA
